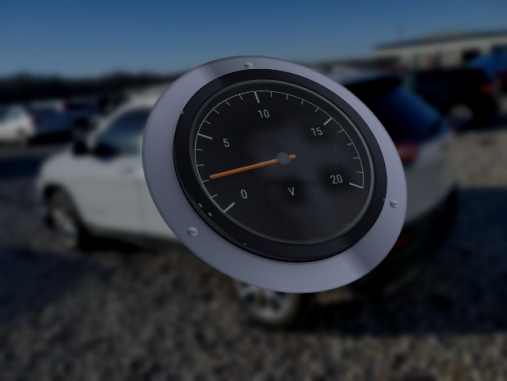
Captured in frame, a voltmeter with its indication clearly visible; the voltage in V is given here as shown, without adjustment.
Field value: 2 V
